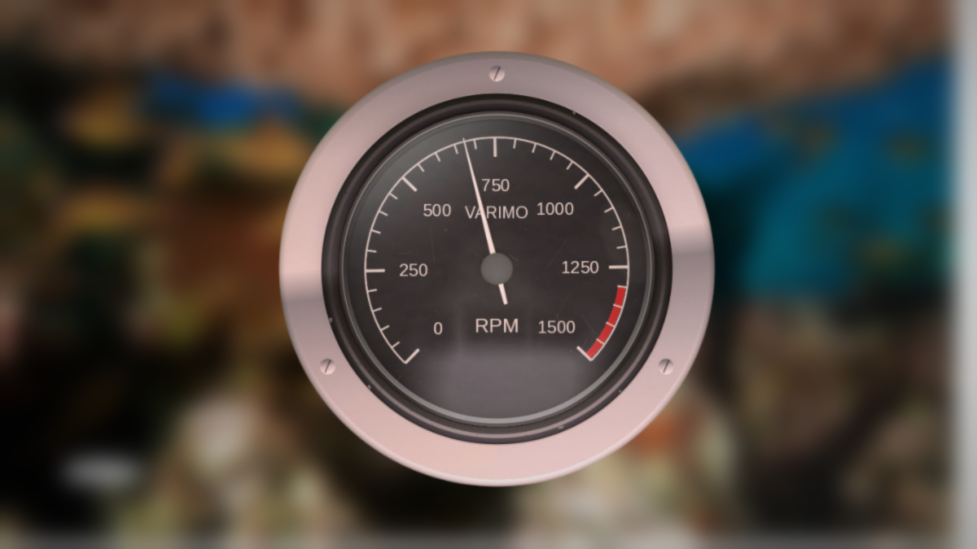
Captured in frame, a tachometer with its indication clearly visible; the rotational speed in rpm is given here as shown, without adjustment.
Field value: 675 rpm
